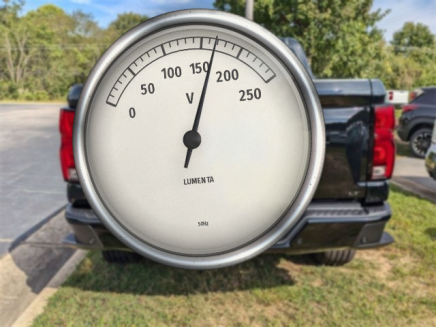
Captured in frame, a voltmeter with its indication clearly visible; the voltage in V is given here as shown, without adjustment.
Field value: 170 V
